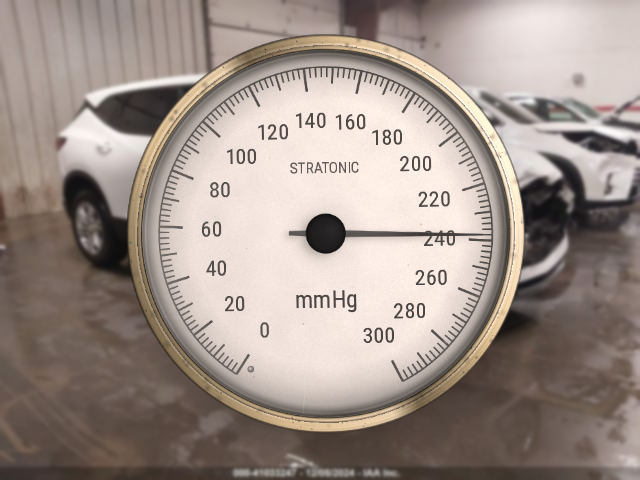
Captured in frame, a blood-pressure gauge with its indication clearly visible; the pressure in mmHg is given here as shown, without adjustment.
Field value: 238 mmHg
